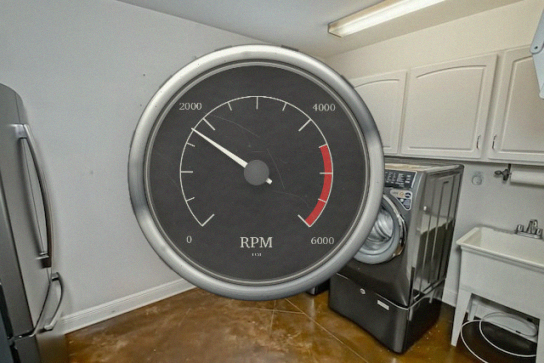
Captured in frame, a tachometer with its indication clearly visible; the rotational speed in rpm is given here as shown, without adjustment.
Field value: 1750 rpm
